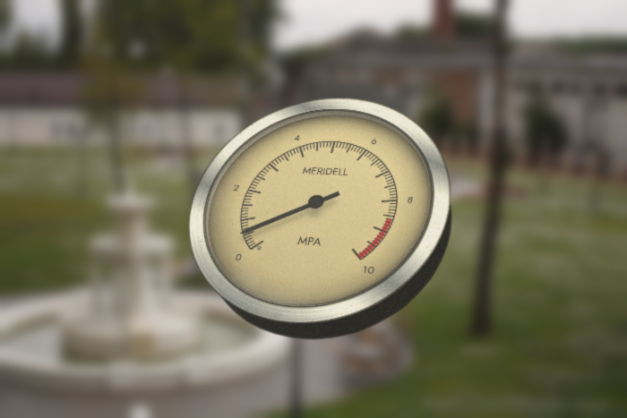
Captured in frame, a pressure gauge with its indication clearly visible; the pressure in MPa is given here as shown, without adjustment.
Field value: 0.5 MPa
